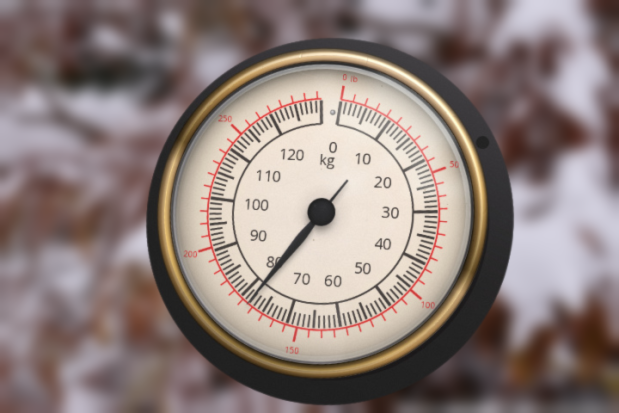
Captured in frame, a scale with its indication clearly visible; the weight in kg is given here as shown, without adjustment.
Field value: 78 kg
